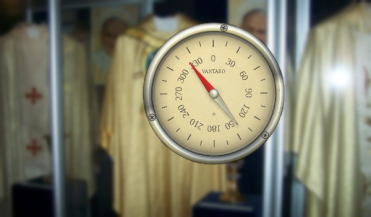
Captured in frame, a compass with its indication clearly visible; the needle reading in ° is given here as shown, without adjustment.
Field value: 322.5 °
